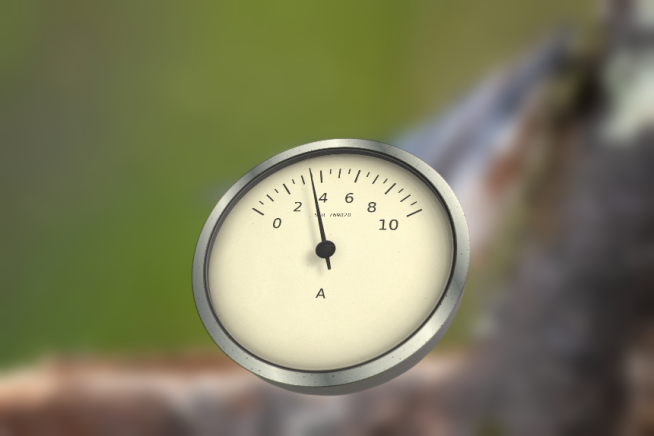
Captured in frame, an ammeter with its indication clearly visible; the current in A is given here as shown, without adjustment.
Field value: 3.5 A
